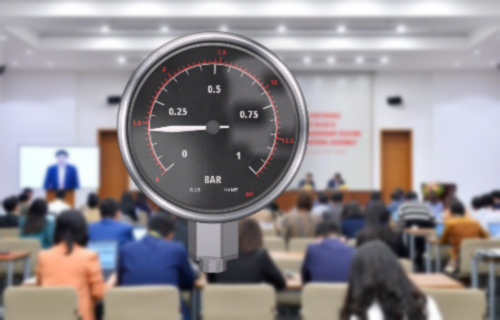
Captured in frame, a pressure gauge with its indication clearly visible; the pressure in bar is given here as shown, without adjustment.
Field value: 0.15 bar
